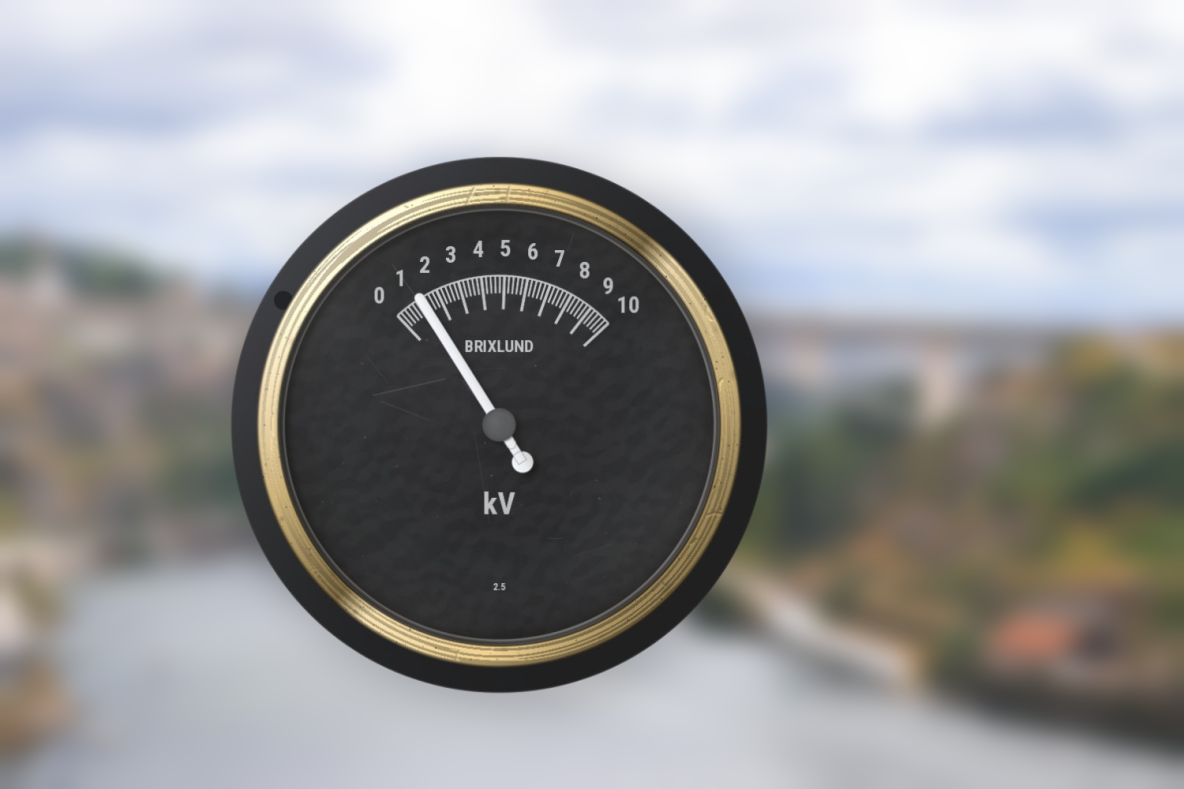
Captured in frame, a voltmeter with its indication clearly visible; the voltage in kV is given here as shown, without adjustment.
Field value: 1.2 kV
